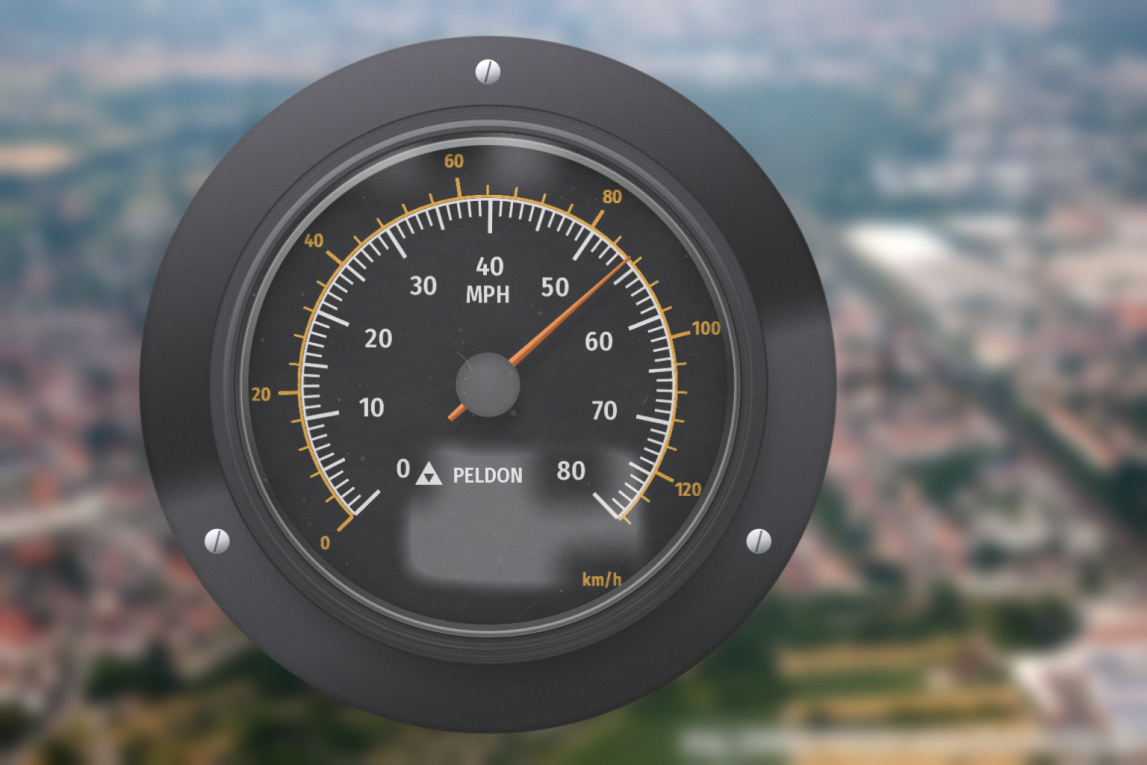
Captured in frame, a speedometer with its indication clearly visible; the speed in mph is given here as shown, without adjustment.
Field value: 54 mph
